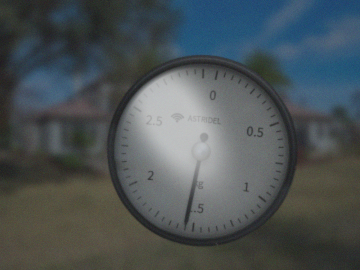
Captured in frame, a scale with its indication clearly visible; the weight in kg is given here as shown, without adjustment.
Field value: 1.55 kg
